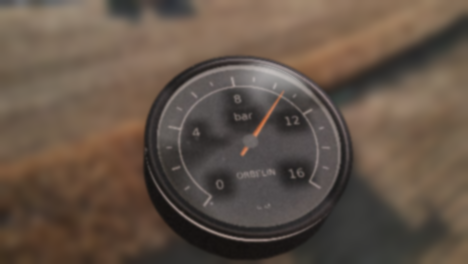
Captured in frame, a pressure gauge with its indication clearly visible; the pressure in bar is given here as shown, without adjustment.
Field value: 10.5 bar
